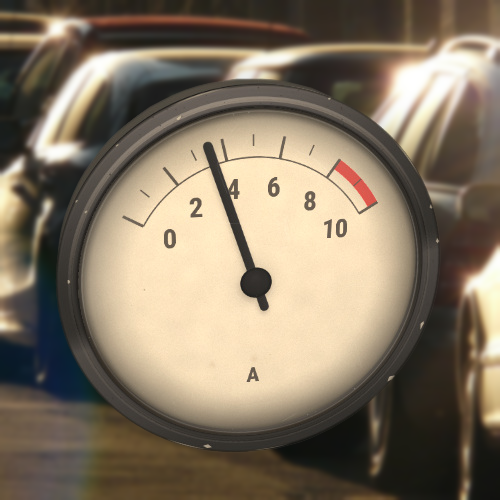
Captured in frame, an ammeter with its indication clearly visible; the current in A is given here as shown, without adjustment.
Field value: 3.5 A
